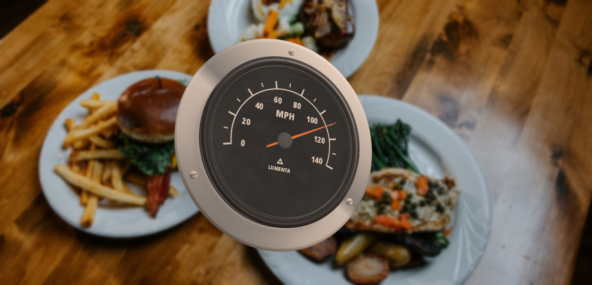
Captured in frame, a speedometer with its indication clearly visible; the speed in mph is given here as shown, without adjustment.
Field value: 110 mph
